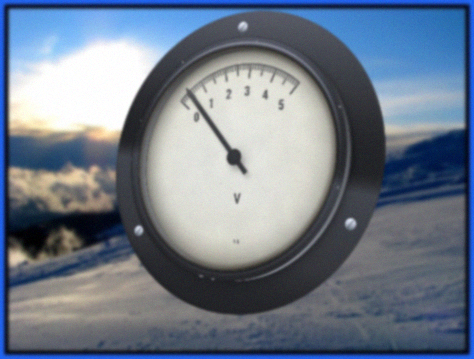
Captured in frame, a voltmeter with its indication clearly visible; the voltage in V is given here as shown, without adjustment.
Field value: 0.5 V
